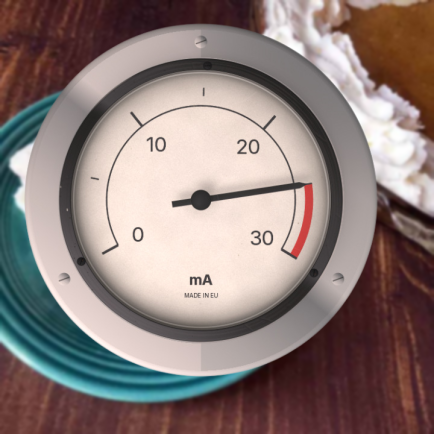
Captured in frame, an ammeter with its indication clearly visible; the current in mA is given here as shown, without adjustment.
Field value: 25 mA
